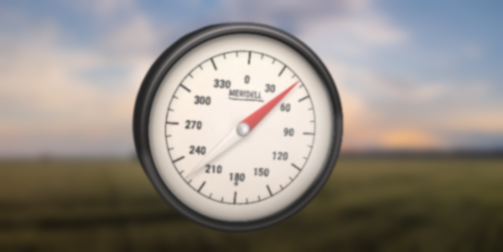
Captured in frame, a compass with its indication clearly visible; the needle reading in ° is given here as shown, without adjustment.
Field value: 45 °
